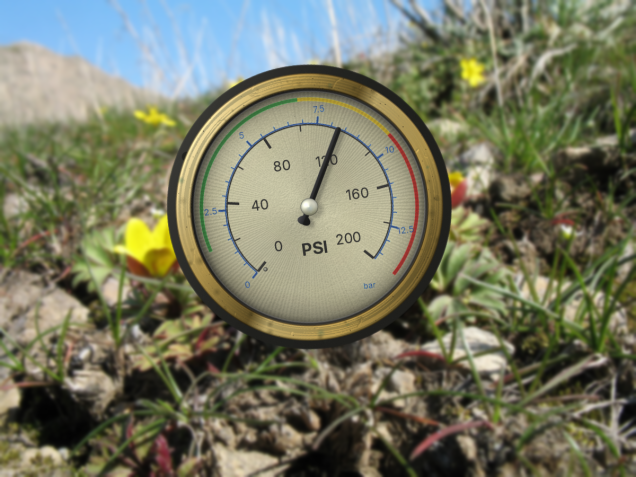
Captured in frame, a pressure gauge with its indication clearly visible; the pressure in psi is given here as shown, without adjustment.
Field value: 120 psi
